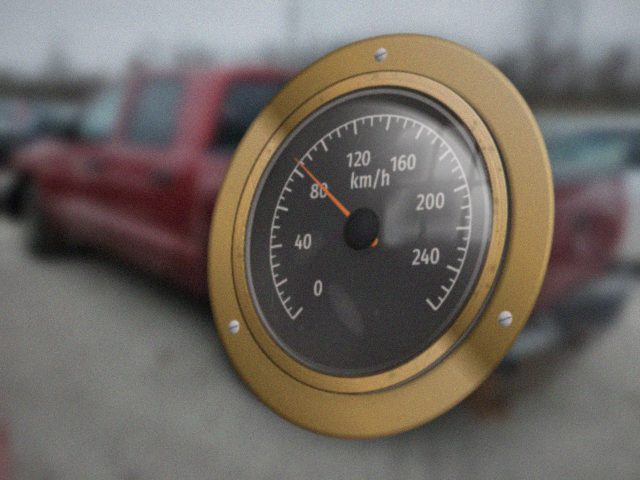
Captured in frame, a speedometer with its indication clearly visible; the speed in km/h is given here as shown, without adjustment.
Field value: 85 km/h
